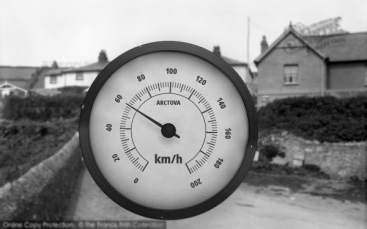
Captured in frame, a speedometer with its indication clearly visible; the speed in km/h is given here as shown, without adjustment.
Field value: 60 km/h
